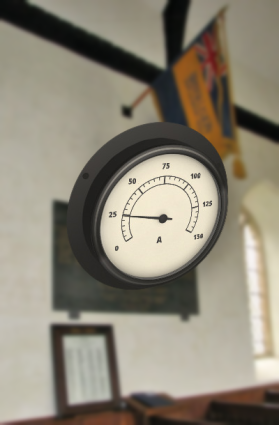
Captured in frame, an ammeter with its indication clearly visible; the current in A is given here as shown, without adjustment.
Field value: 25 A
